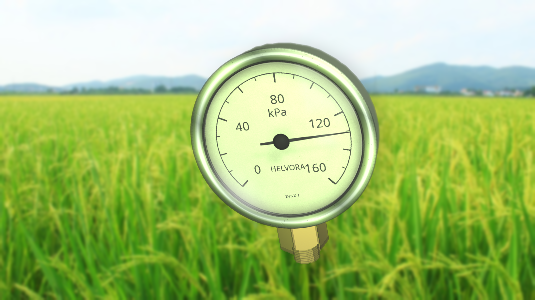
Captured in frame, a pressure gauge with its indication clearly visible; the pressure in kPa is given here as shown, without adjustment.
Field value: 130 kPa
